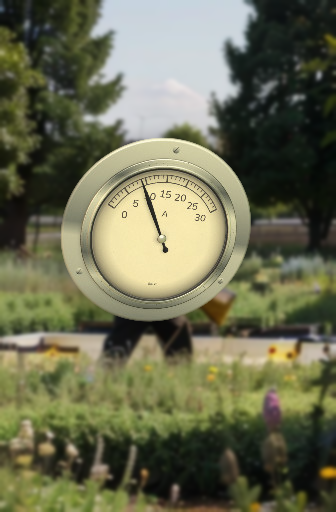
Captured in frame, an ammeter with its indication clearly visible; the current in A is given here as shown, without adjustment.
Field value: 9 A
